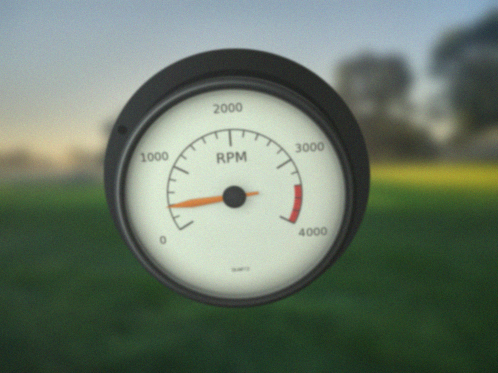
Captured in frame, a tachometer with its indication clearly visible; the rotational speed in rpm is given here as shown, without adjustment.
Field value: 400 rpm
